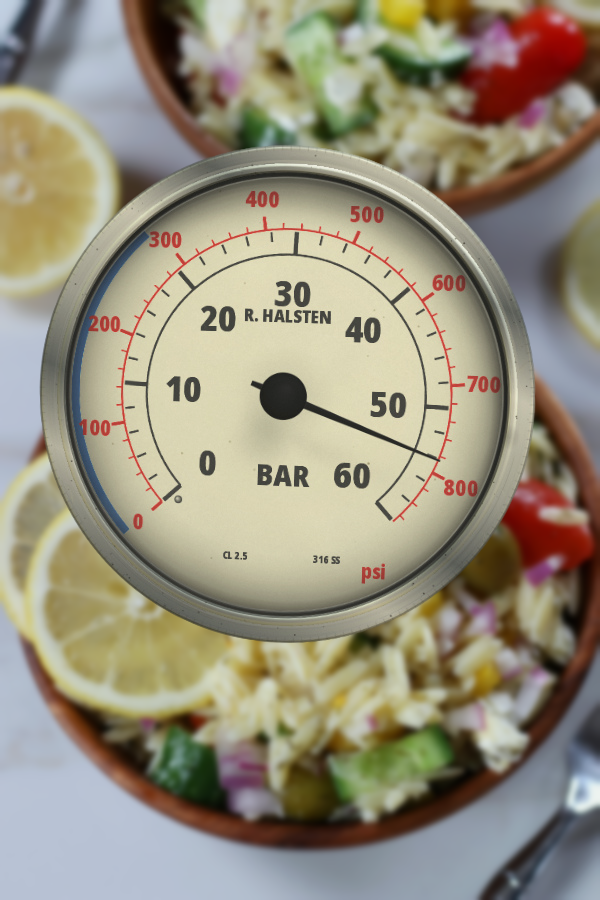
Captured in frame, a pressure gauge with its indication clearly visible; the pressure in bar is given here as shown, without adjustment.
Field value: 54 bar
